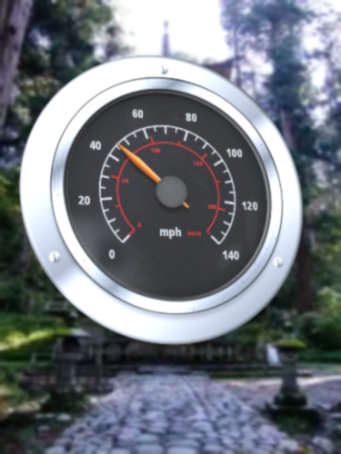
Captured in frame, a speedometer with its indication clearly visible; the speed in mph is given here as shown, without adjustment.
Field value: 45 mph
